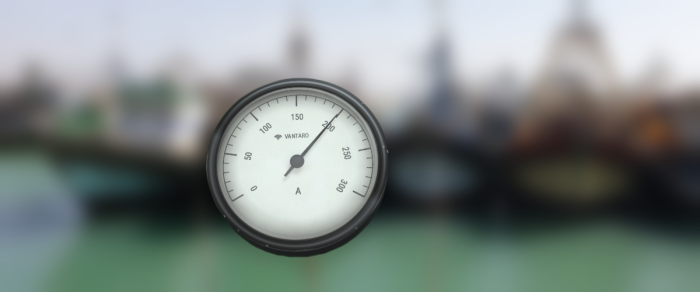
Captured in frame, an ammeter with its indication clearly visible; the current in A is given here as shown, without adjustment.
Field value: 200 A
